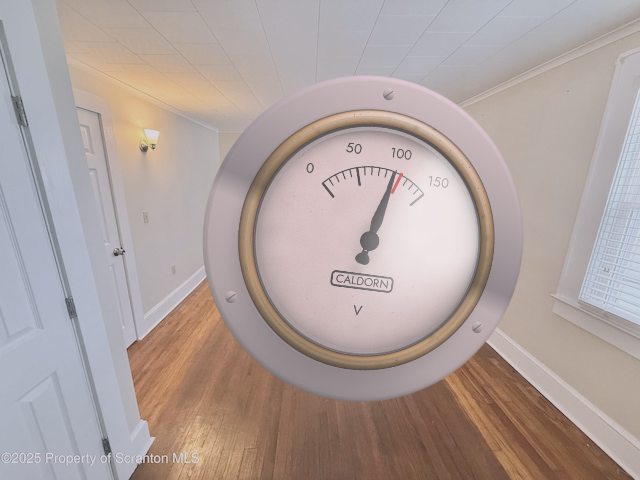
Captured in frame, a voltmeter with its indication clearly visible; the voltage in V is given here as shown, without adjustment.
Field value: 100 V
